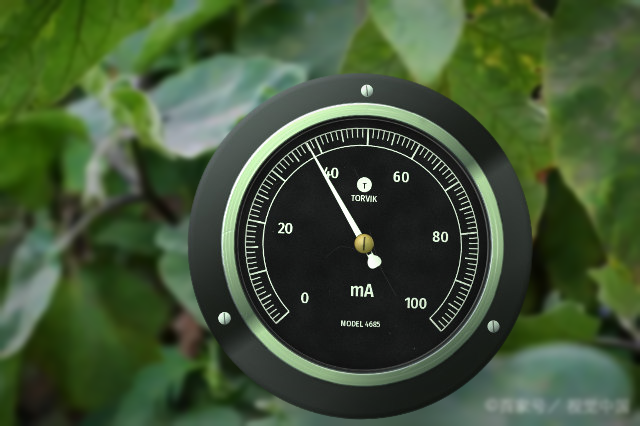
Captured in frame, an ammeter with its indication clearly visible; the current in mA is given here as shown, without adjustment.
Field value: 38 mA
